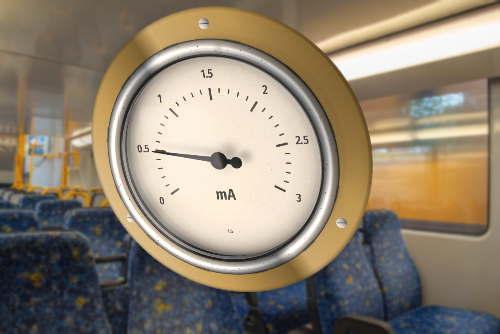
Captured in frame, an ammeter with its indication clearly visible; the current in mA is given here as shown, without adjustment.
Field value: 0.5 mA
